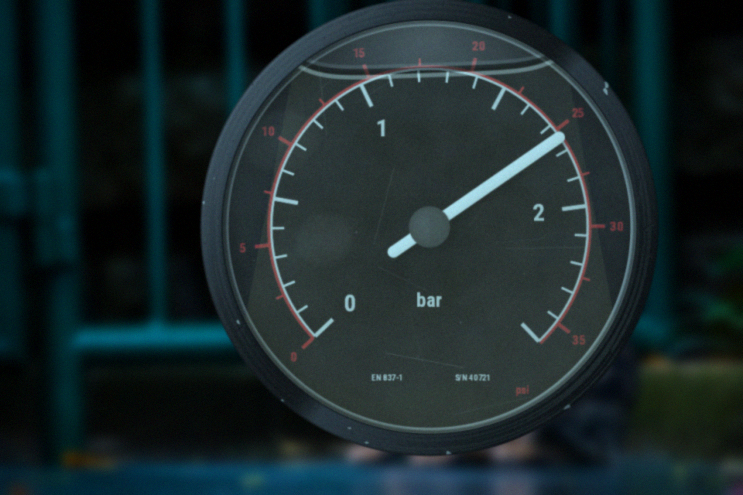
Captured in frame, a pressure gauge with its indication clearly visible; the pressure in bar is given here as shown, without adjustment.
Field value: 1.75 bar
